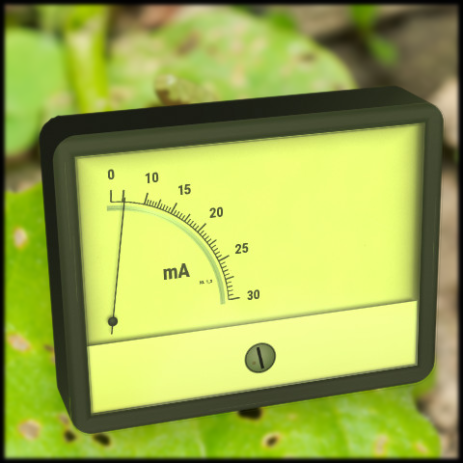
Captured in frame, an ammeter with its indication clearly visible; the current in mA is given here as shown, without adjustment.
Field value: 5 mA
